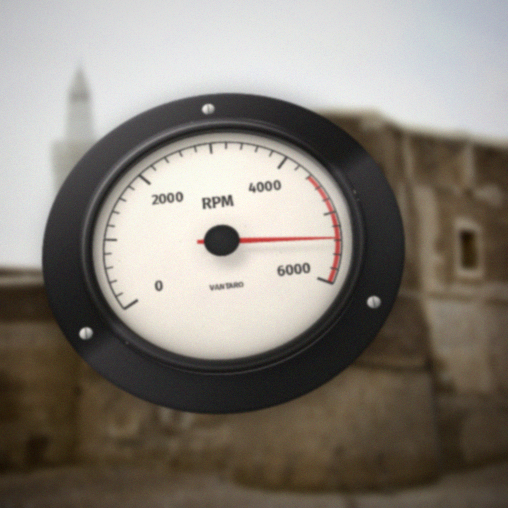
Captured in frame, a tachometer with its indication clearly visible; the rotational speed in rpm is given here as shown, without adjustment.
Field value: 5400 rpm
